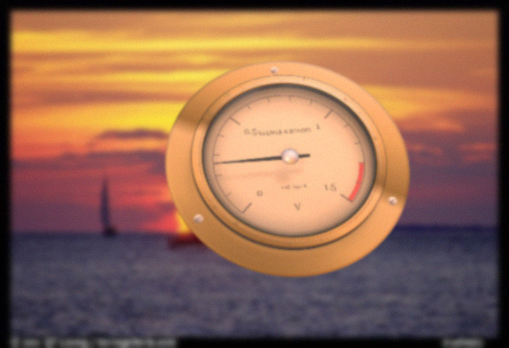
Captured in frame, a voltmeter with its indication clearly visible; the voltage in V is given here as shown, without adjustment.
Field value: 0.25 V
